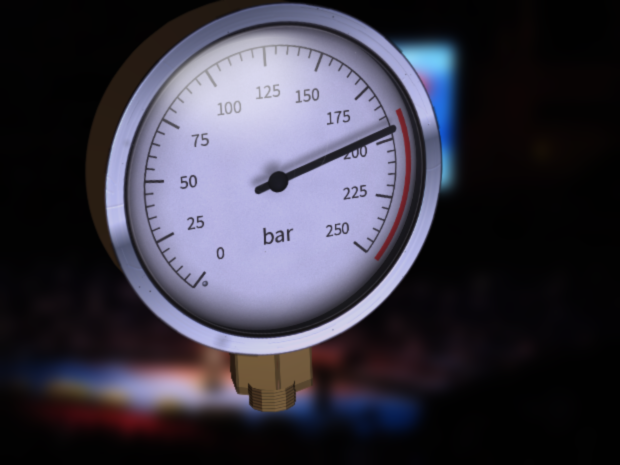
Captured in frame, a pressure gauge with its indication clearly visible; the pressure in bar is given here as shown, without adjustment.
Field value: 195 bar
